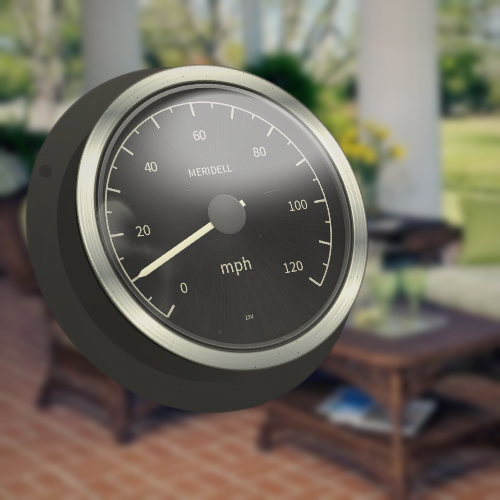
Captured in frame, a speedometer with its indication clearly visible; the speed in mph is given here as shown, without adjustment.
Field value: 10 mph
